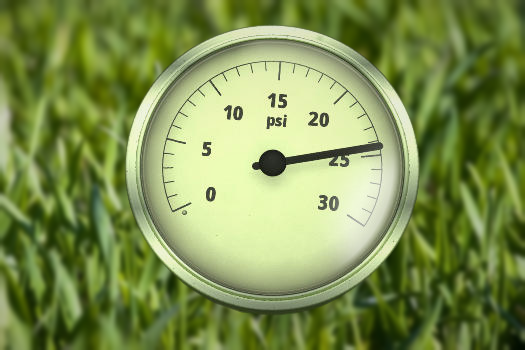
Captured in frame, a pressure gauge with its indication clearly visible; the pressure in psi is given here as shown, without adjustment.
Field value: 24.5 psi
